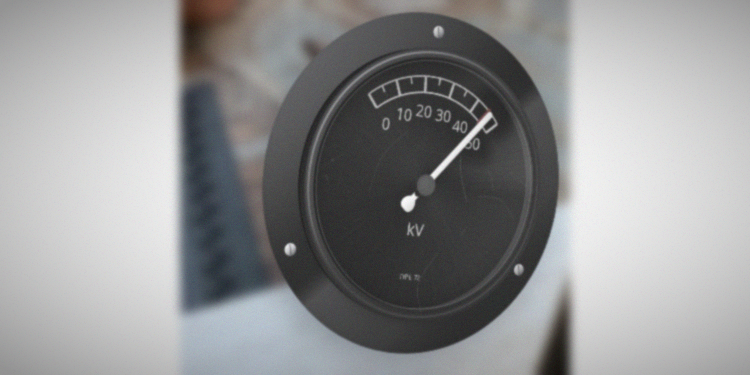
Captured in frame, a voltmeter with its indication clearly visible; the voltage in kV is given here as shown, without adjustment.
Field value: 45 kV
